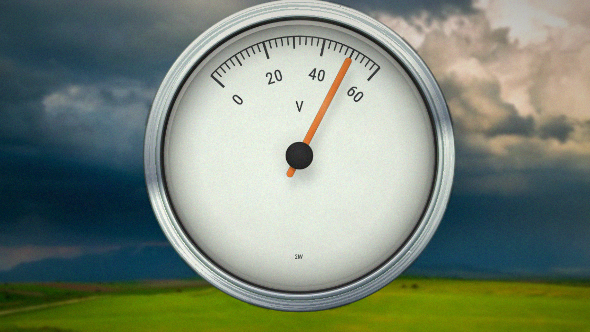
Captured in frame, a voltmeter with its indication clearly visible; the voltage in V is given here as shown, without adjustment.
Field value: 50 V
